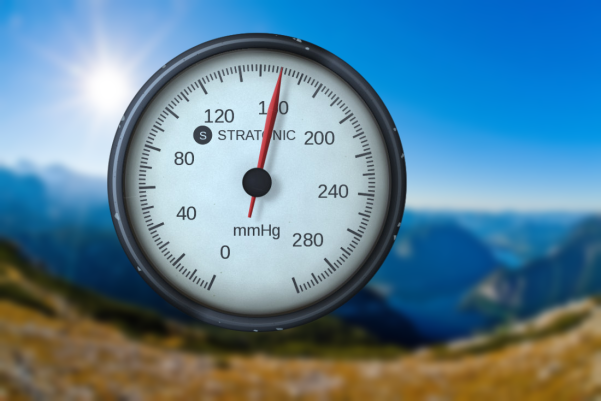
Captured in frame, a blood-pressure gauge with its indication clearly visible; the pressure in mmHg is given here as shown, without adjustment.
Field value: 160 mmHg
